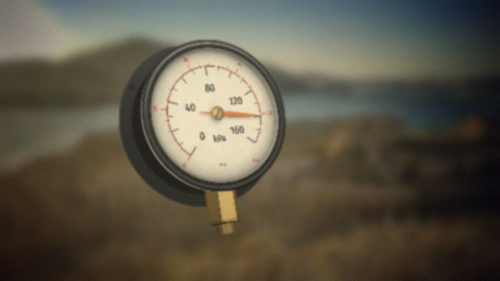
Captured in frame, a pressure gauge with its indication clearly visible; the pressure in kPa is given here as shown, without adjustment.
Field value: 140 kPa
